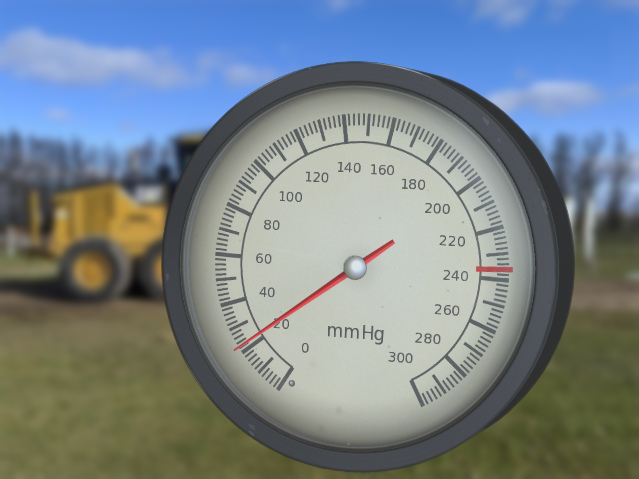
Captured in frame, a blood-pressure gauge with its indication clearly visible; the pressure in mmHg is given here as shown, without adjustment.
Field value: 22 mmHg
